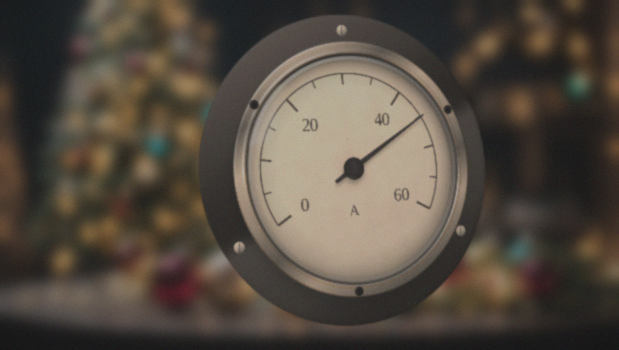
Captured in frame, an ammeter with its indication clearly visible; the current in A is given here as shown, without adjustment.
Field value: 45 A
